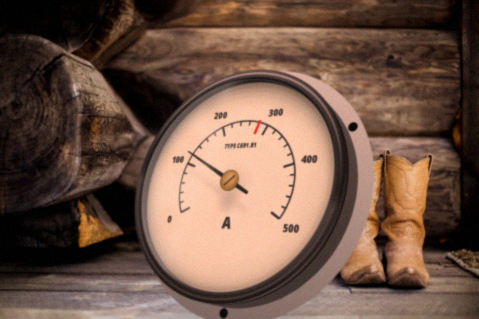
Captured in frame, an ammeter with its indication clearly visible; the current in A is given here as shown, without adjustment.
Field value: 120 A
